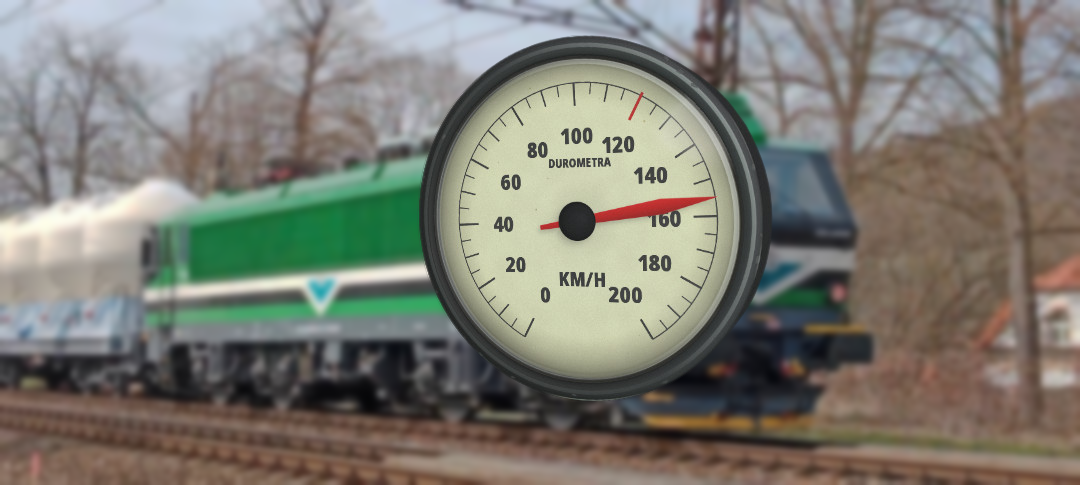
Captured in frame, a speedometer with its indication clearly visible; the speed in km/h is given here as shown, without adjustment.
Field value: 155 km/h
